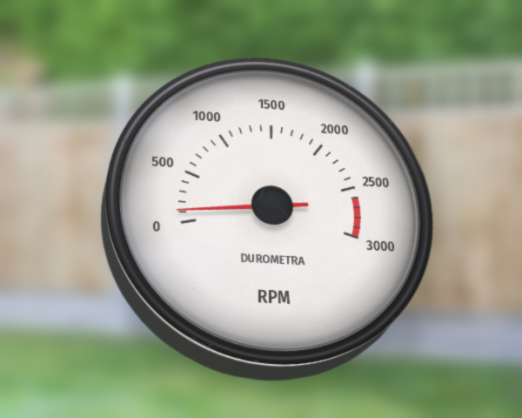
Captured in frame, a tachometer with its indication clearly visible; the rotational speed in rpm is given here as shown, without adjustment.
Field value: 100 rpm
